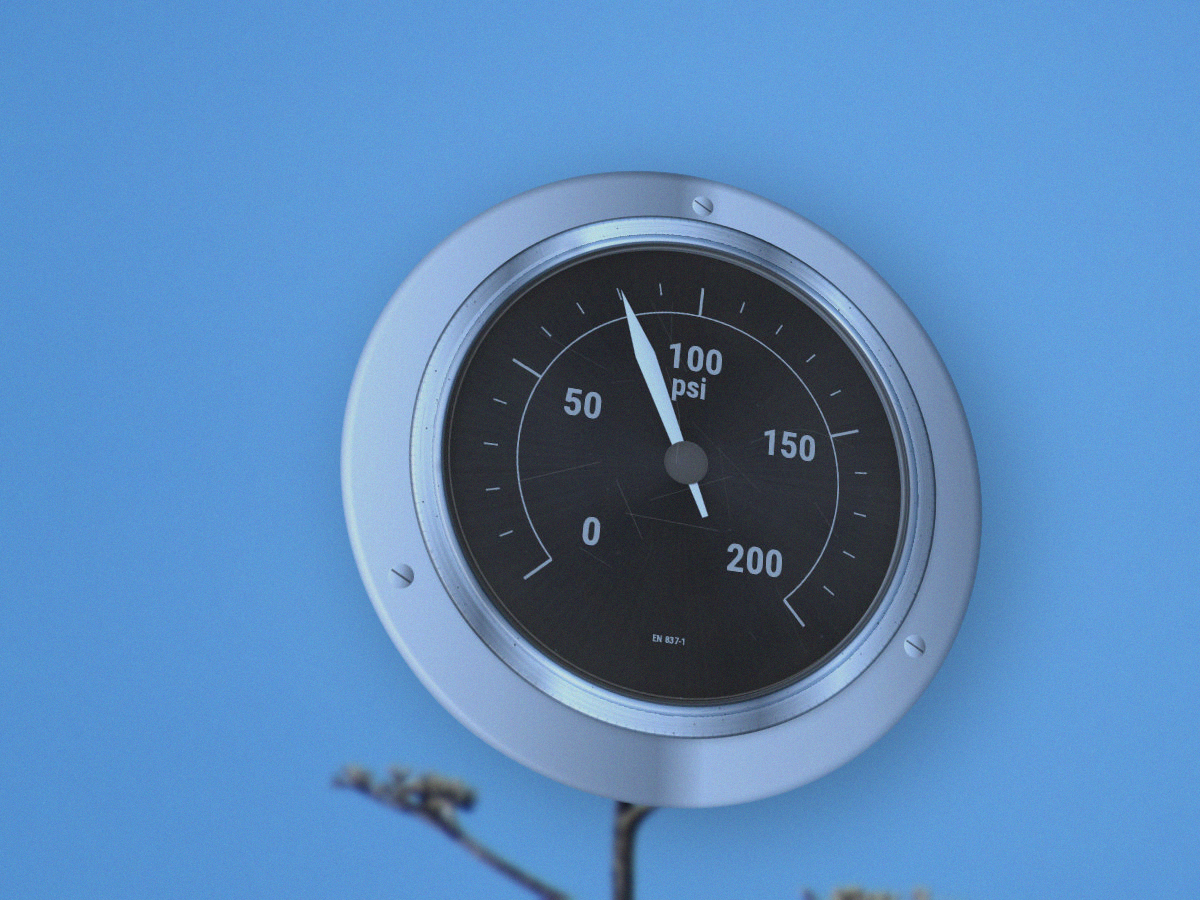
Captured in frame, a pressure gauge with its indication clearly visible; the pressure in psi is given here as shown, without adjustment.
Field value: 80 psi
